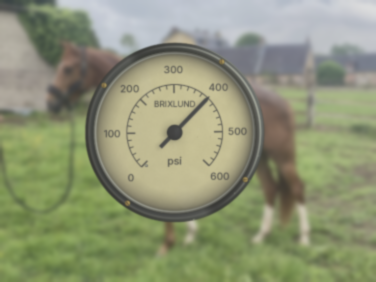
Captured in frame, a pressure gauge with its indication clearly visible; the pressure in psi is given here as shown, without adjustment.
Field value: 400 psi
